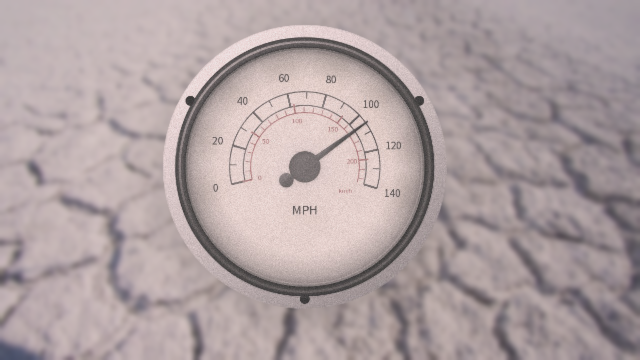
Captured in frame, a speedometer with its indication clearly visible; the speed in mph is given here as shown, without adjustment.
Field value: 105 mph
